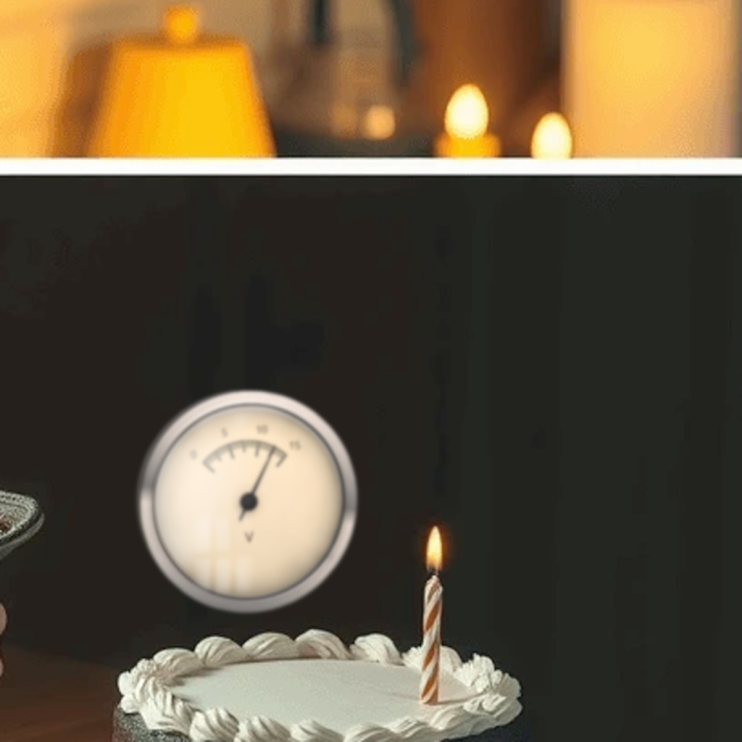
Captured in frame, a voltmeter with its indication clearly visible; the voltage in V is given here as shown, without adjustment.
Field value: 12.5 V
